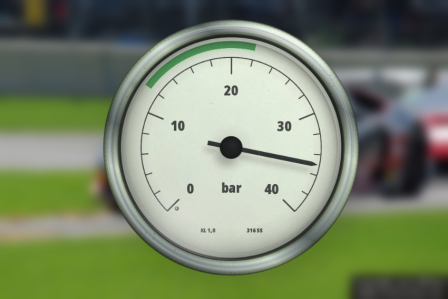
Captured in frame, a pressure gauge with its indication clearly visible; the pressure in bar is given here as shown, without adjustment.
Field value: 35 bar
